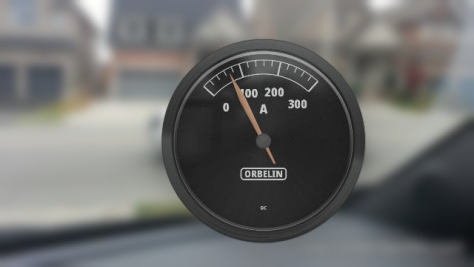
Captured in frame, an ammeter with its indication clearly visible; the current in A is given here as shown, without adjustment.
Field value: 70 A
